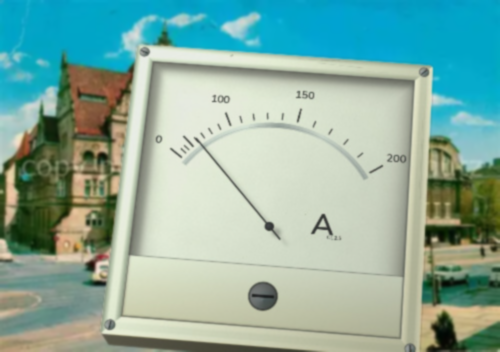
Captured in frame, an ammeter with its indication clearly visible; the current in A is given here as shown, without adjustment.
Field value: 60 A
